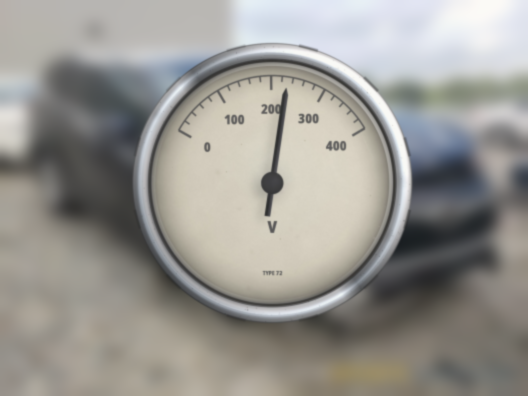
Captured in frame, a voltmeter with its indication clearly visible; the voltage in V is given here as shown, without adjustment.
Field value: 230 V
